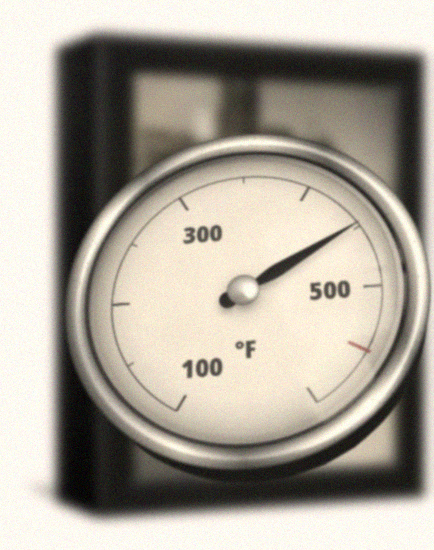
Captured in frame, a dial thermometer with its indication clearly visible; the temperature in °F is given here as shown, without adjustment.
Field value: 450 °F
